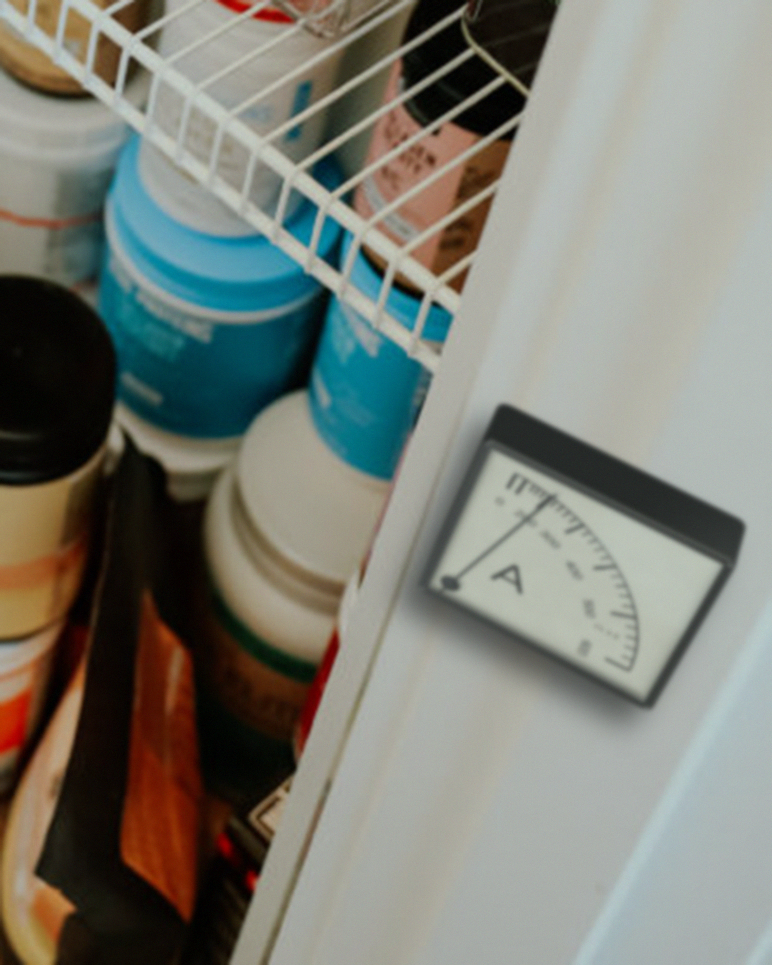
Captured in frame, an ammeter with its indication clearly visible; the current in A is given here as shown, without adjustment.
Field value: 200 A
